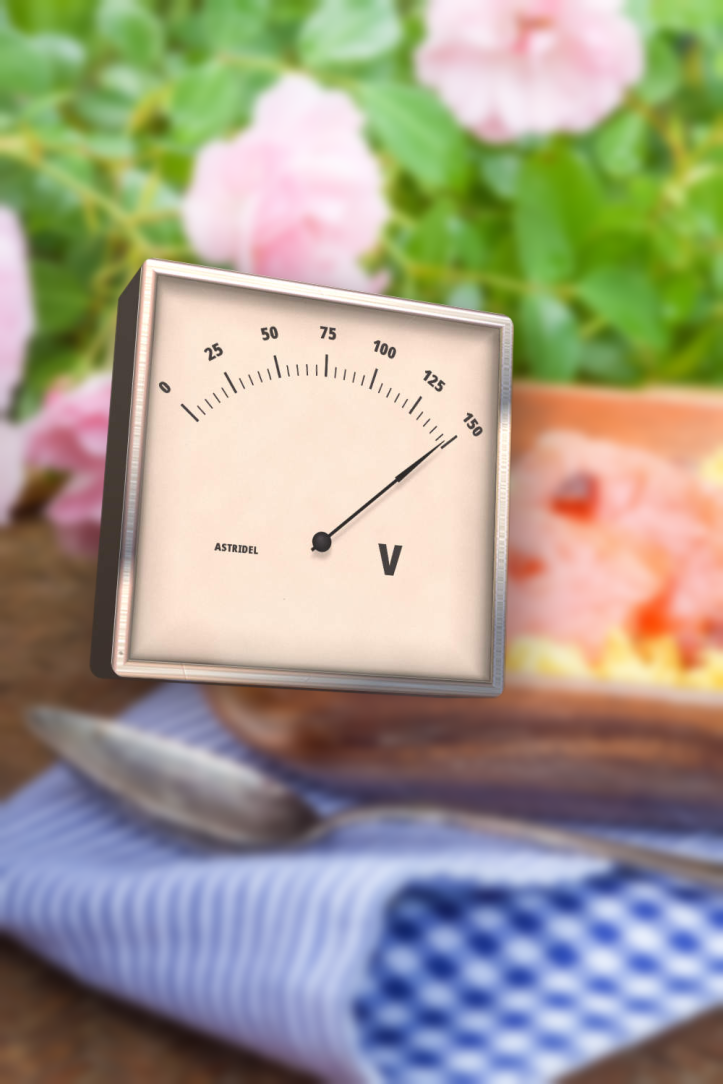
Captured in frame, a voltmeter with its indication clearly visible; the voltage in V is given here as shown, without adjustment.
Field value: 147.5 V
